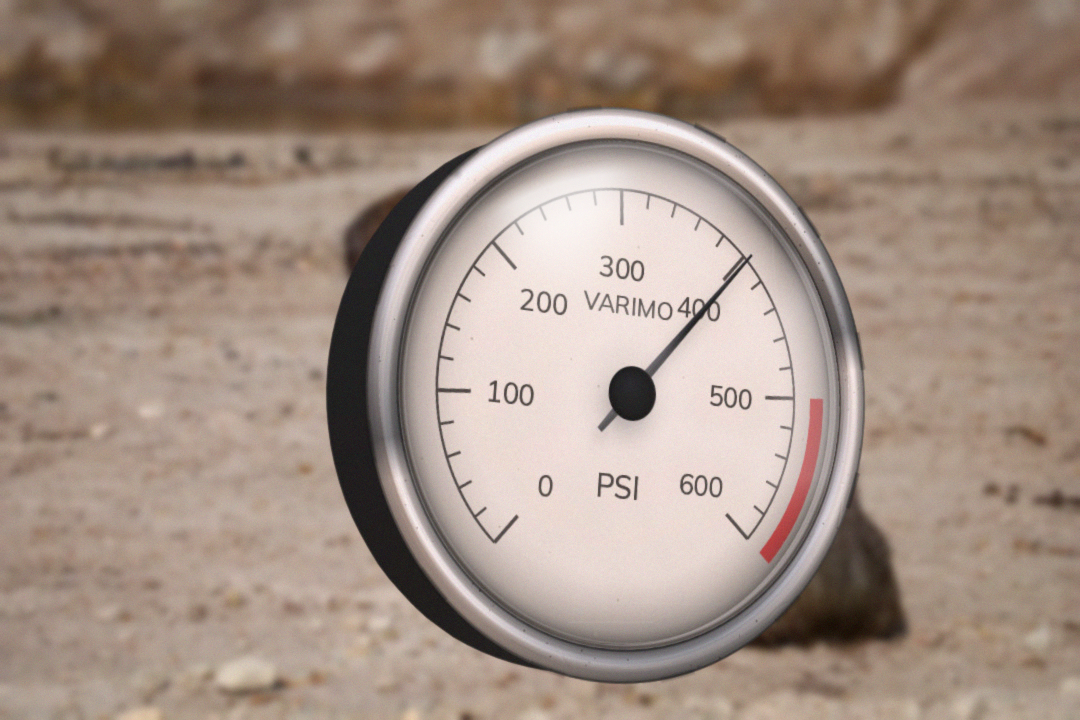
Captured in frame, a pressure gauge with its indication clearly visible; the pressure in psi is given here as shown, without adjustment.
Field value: 400 psi
